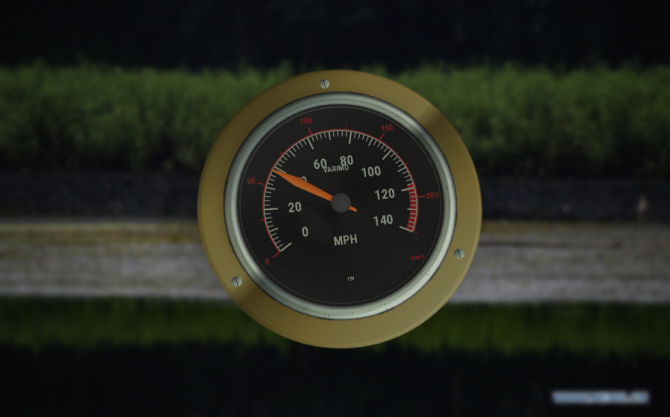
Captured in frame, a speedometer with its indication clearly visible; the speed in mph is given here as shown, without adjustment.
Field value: 38 mph
